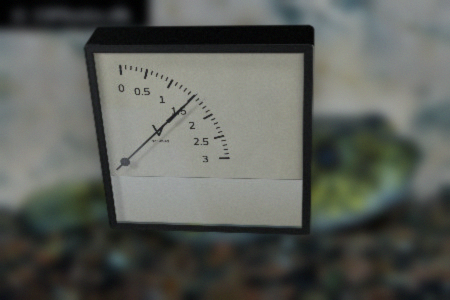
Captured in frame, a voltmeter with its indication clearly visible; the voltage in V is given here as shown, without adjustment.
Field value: 1.5 V
